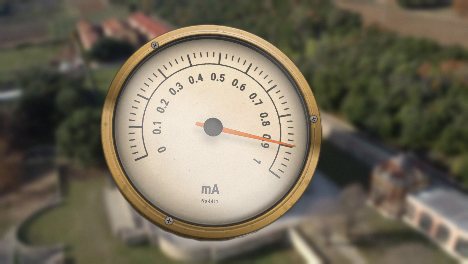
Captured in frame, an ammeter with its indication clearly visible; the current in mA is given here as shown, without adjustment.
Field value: 0.9 mA
